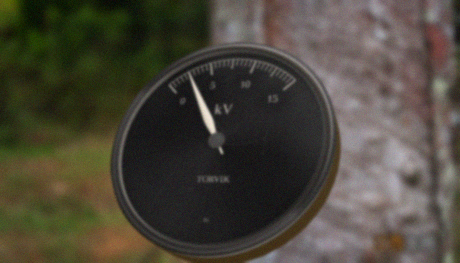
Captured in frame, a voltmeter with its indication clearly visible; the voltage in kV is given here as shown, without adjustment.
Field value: 2.5 kV
